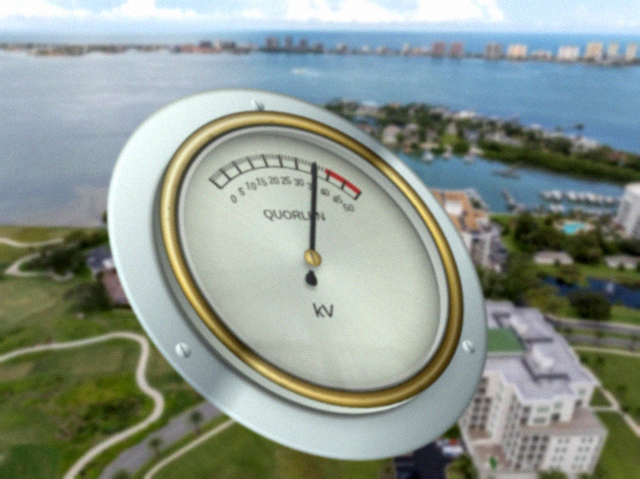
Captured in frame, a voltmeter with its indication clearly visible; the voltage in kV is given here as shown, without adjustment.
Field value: 35 kV
